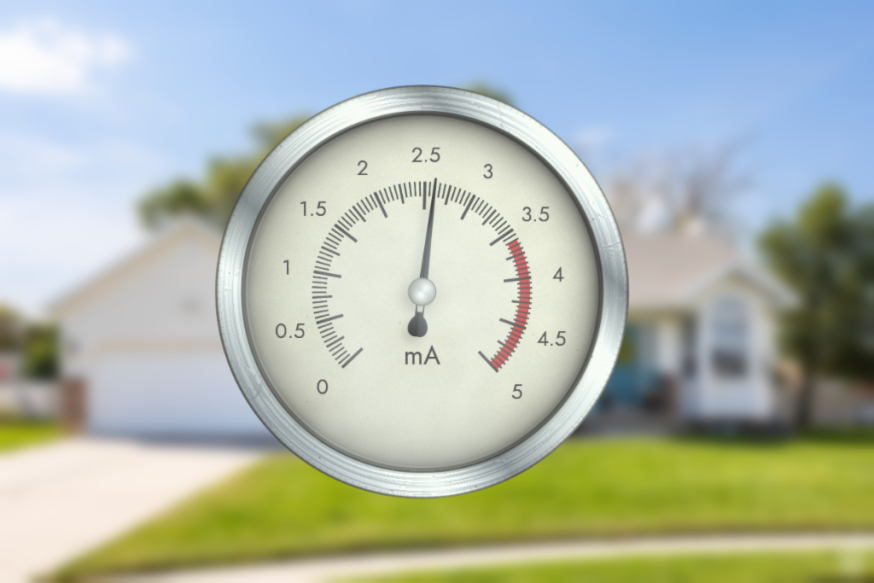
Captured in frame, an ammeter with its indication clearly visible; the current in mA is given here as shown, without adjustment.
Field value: 2.6 mA
